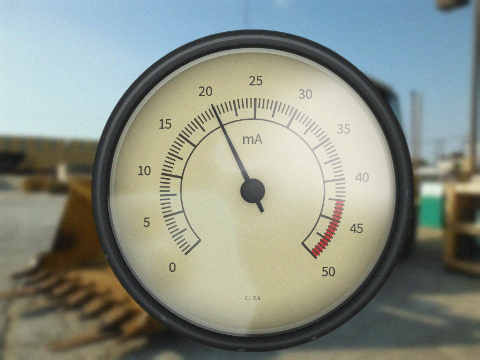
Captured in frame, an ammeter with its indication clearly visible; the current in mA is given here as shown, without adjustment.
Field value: 20 mA
